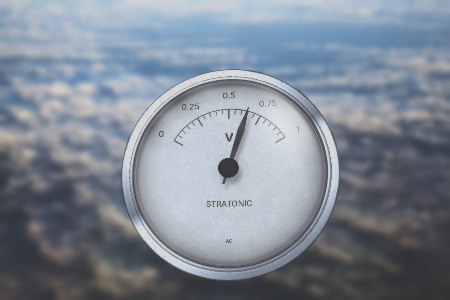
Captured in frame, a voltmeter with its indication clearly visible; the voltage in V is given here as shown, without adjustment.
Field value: 0.65 V
